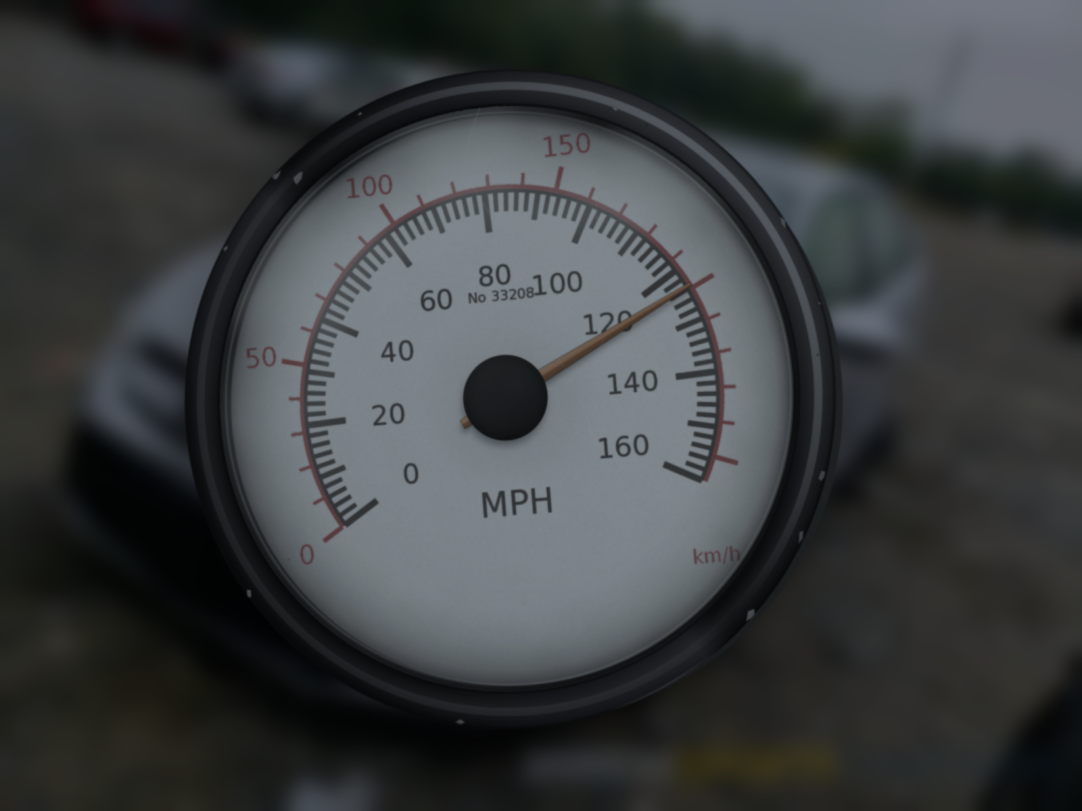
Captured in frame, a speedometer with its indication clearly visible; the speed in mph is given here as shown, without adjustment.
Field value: 124 mph
